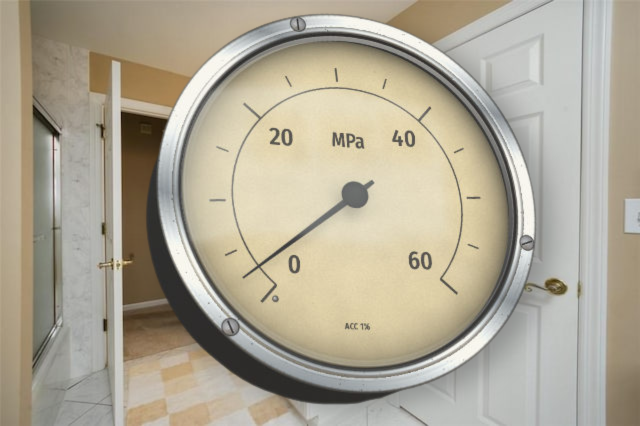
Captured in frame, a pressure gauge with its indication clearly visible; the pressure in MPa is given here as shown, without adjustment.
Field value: 2.5 MPa
